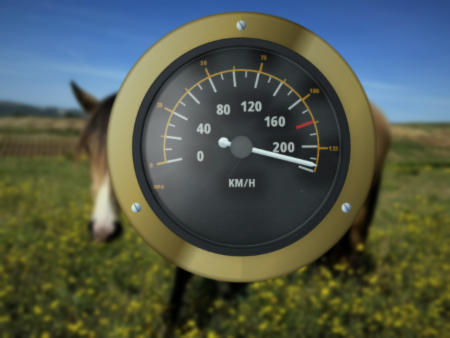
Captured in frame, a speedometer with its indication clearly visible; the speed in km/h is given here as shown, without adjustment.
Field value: 215 km/h
